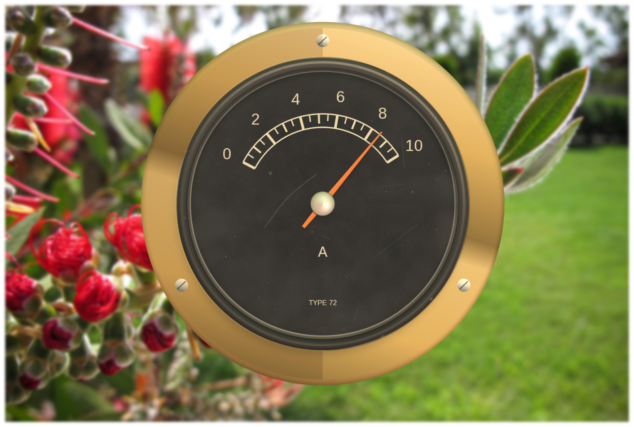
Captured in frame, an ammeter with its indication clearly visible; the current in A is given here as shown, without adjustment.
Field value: 8.5 A
